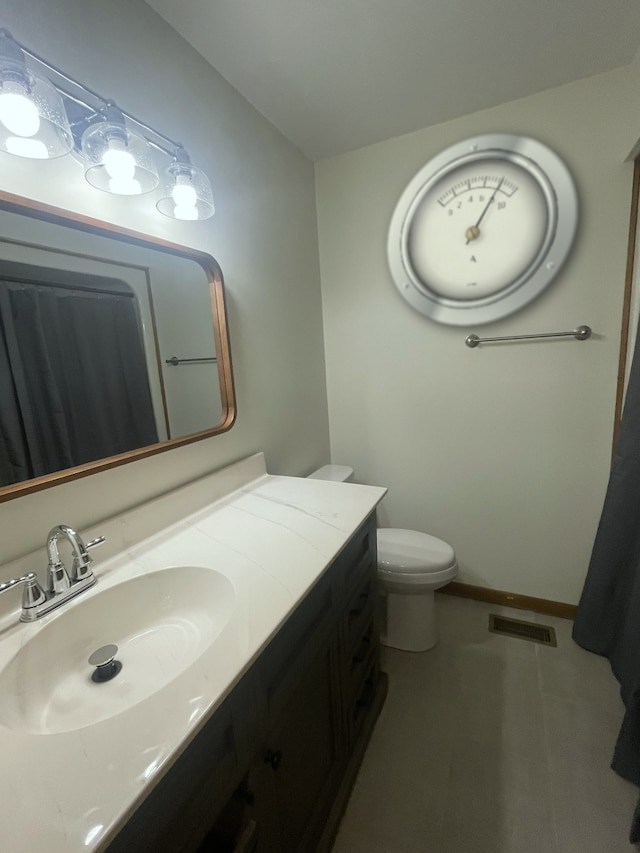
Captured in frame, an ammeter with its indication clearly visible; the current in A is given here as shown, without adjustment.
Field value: 8 A
